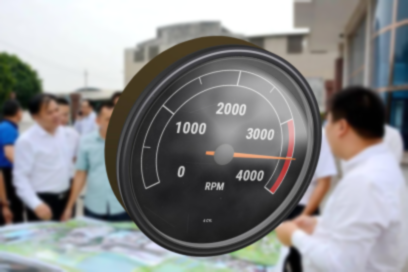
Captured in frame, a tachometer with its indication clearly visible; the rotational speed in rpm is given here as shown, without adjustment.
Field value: 3500 rpm
